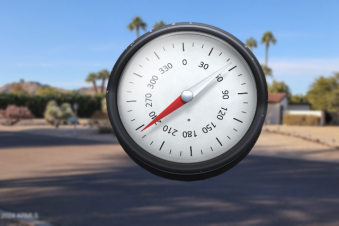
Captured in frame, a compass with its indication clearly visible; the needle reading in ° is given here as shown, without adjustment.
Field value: 235 °
